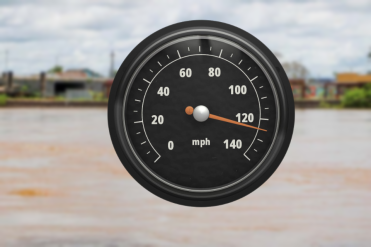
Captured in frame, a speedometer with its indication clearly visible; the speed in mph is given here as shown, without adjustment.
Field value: 125 mph
